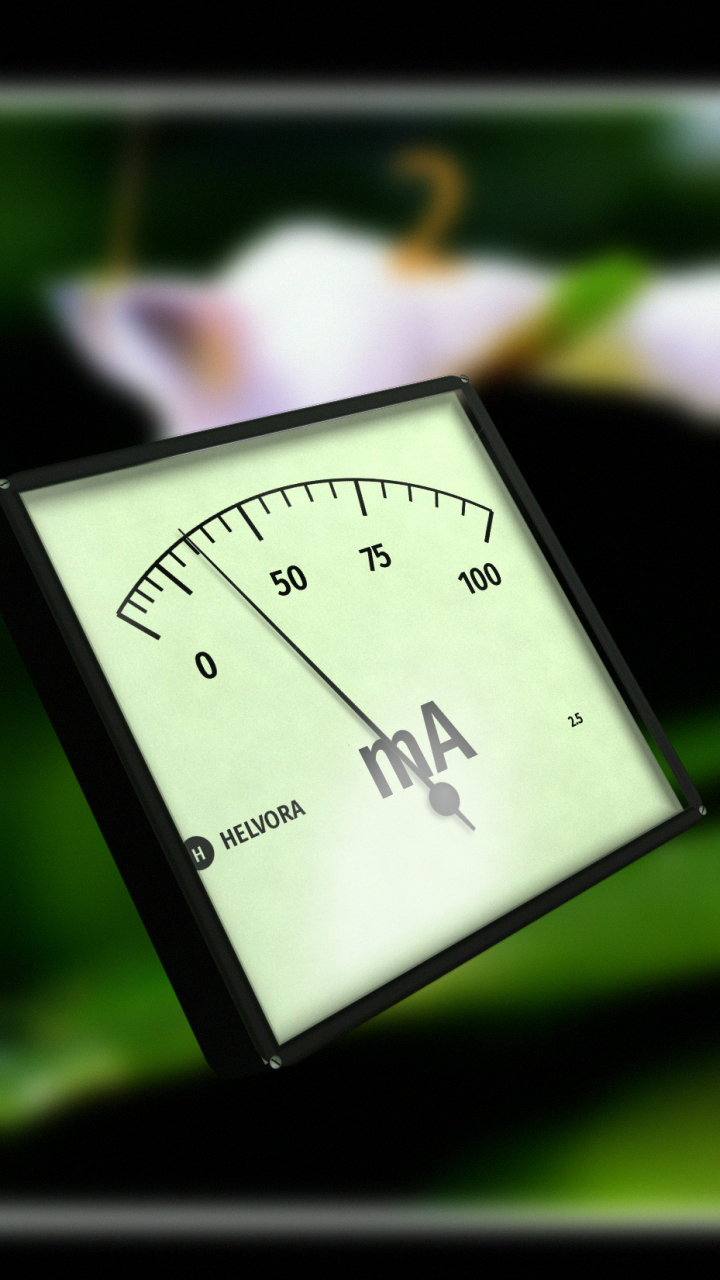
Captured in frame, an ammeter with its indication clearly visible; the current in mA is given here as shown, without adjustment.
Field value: 35 mA
